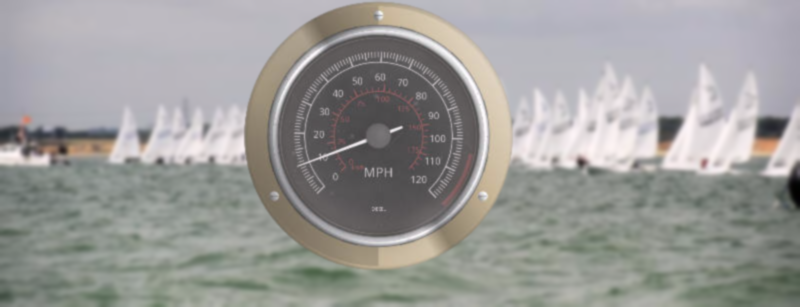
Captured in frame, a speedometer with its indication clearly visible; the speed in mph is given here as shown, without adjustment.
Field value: 10 mph
